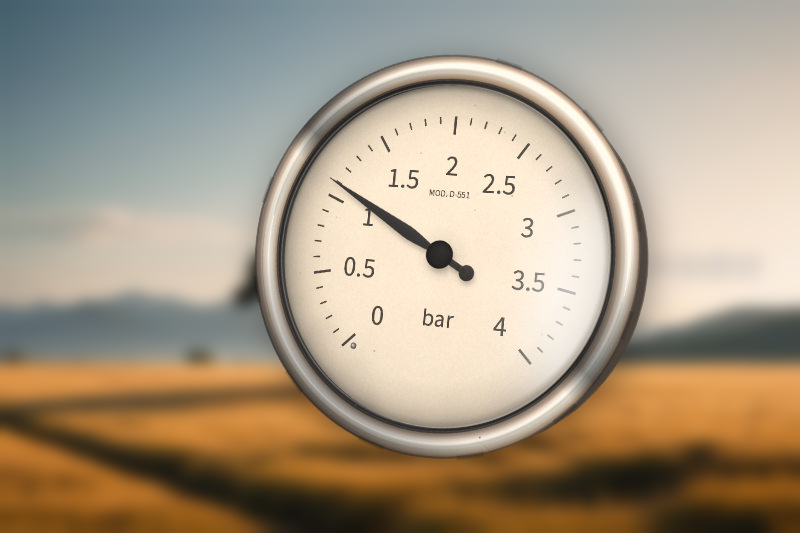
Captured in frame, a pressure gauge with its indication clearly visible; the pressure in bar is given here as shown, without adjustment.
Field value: 1.1 bar
